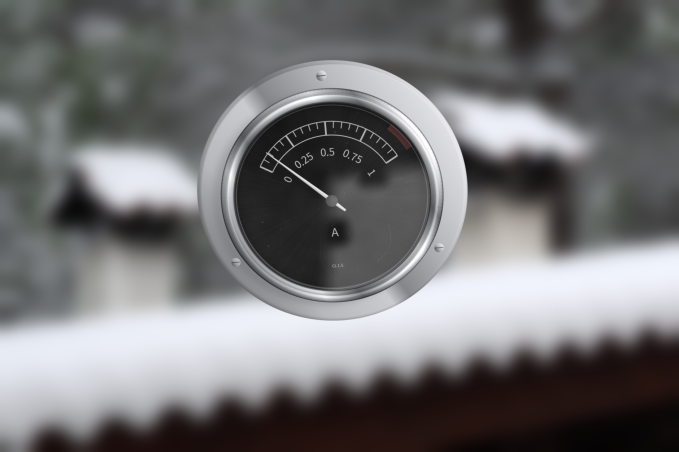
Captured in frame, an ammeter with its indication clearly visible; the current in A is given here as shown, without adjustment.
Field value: 0.1 A
